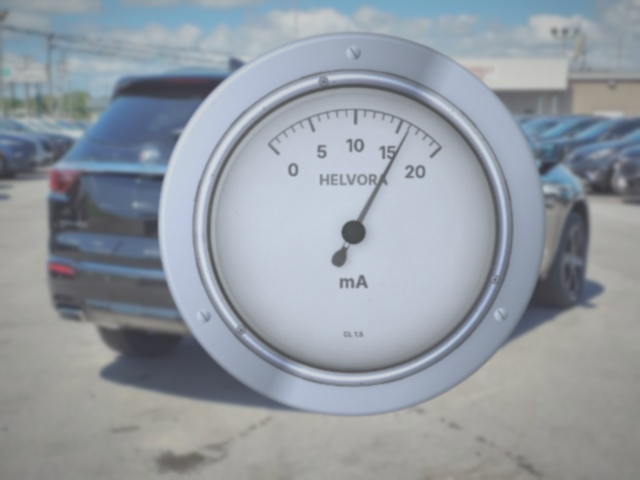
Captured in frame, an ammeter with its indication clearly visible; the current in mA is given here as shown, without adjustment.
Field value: 16 mA
